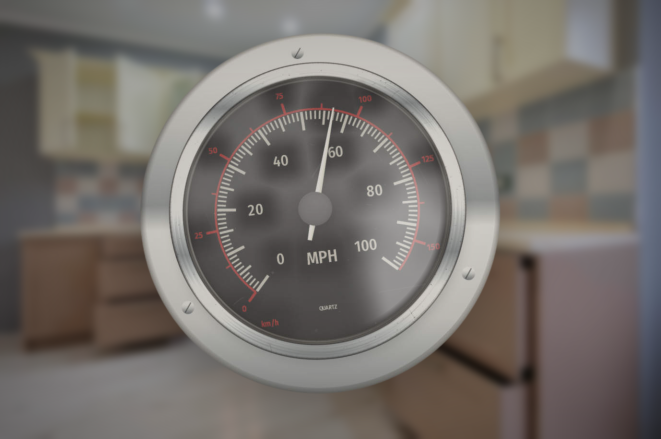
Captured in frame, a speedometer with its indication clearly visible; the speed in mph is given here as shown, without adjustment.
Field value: 57 mph
